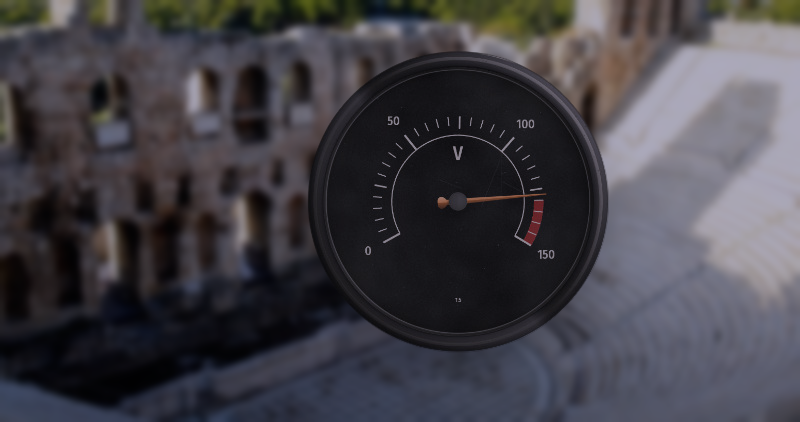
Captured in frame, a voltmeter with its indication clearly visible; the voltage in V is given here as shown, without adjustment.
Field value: 127.5 V
